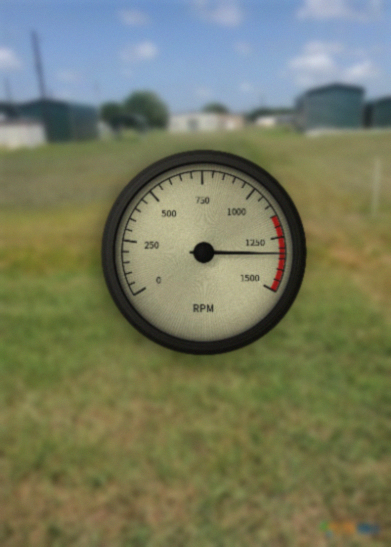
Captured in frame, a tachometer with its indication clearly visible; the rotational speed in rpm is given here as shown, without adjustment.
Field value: 1325 rpm
